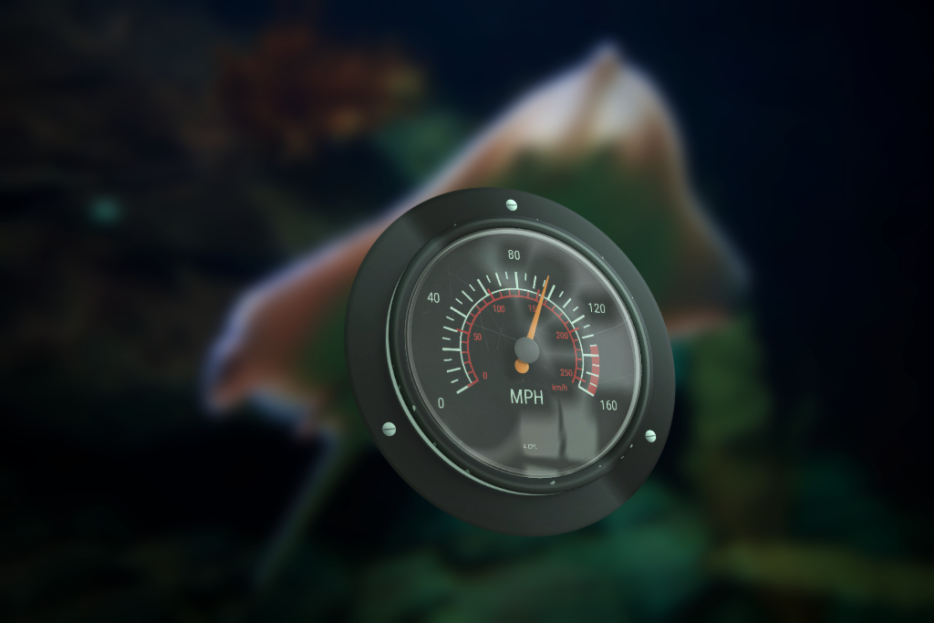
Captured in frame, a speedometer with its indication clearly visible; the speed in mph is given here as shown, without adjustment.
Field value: 95 mph
